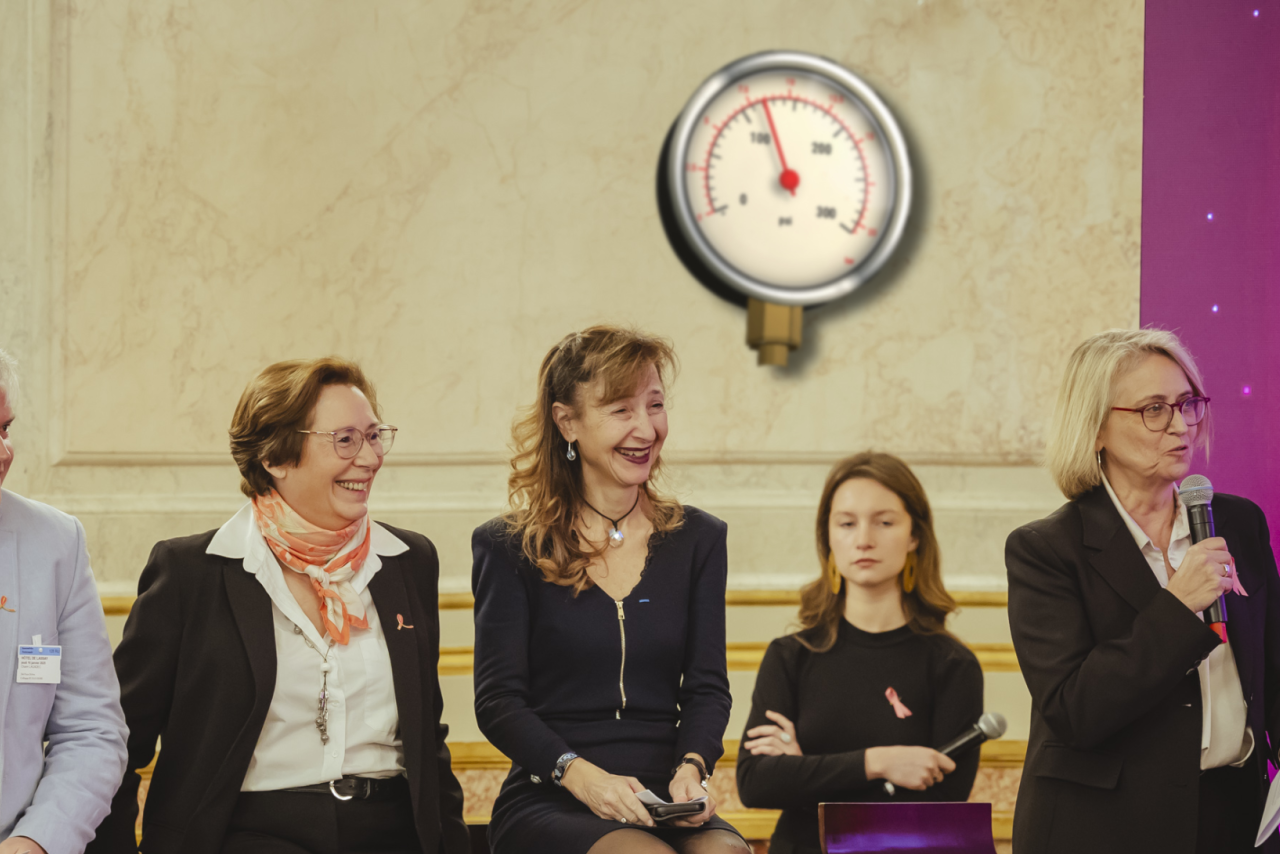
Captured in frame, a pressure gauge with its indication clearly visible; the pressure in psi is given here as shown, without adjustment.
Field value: 120 psi
